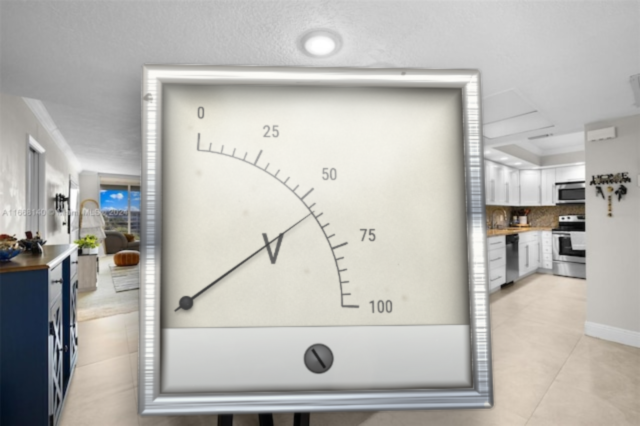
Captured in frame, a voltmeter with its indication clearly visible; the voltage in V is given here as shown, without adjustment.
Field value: 57.5 V
